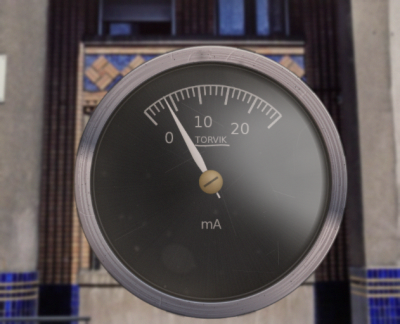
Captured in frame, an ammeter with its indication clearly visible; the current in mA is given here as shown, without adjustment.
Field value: 4 mA
